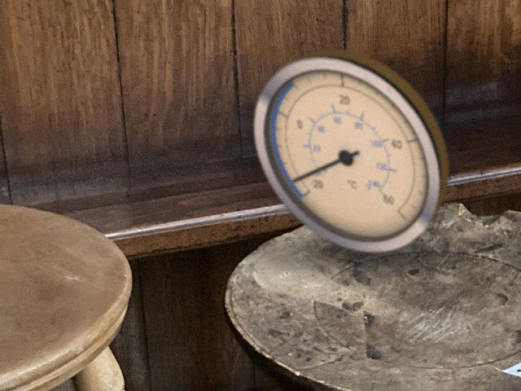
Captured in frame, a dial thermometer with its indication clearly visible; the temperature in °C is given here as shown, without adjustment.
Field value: -16 °C
